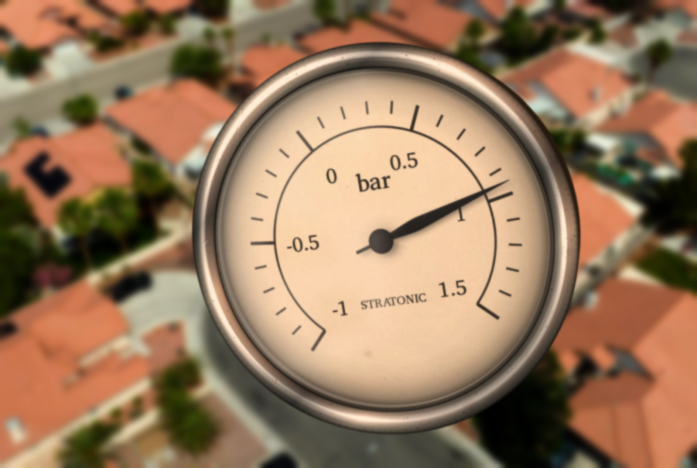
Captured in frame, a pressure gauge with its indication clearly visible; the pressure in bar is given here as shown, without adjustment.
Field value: 0.95 bar
